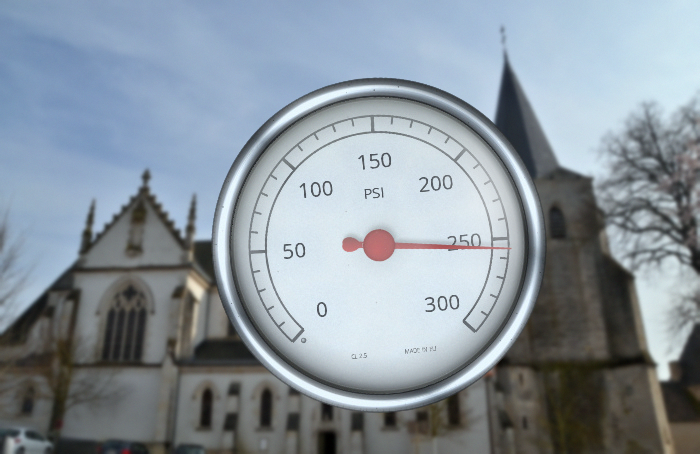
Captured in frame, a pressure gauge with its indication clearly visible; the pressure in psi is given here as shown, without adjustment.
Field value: 255 psi
